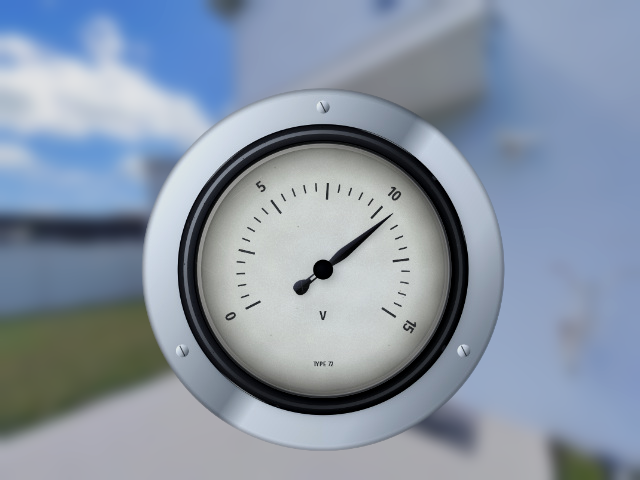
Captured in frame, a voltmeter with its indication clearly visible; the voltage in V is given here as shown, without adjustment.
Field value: 10.5 V
